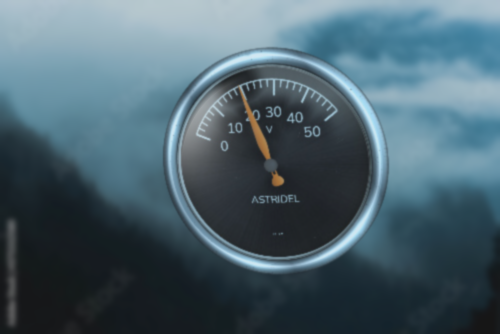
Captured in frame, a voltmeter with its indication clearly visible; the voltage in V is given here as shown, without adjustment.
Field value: 20 V
